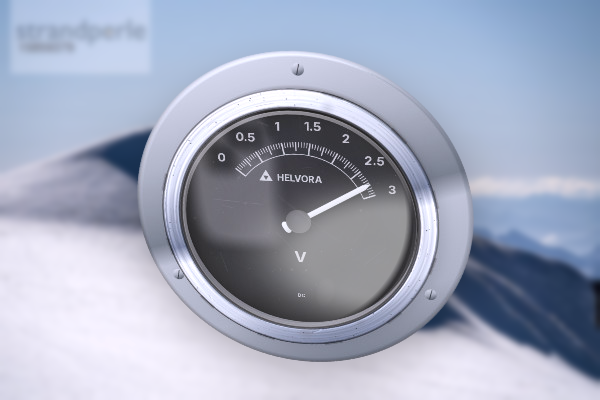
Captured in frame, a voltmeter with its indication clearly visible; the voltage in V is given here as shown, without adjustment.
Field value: 2.75 V
